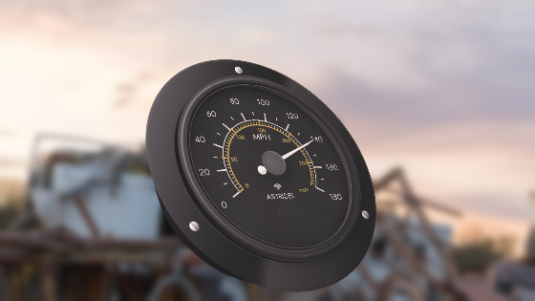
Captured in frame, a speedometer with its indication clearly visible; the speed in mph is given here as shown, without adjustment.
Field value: 140 mph
